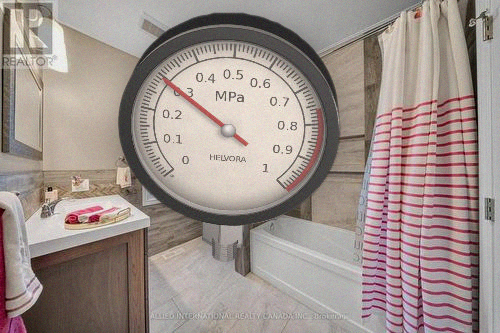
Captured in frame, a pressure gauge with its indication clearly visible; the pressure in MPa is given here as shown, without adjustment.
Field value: 0.3 MPa
